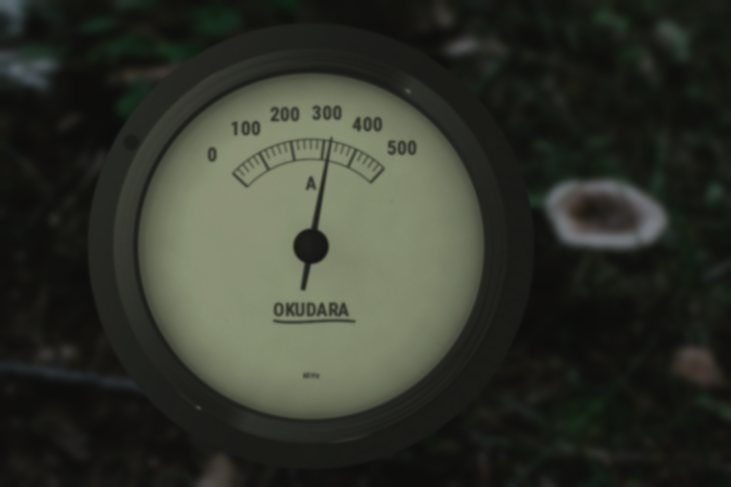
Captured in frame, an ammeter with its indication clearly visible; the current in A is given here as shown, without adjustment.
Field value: 320 A
